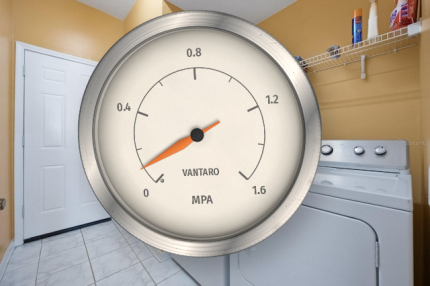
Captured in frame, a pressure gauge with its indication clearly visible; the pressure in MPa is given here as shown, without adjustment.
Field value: 0.1 MPa
